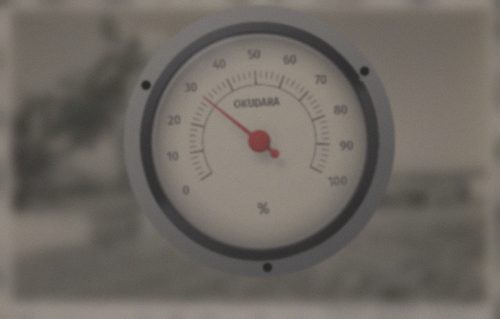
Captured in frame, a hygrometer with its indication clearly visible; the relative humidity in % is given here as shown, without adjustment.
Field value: 30 %
